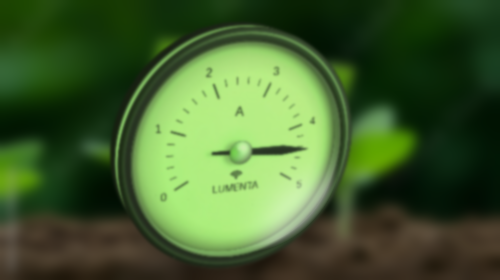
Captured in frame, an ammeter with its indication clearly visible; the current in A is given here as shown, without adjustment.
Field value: 4.4 A
